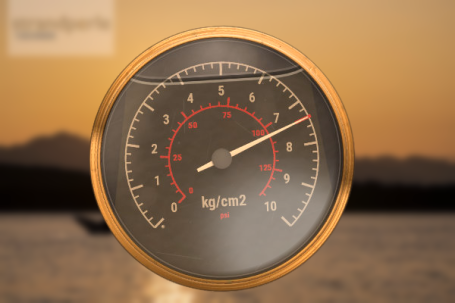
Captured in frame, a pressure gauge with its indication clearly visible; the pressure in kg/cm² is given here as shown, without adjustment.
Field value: 7.4 kg/cm²
